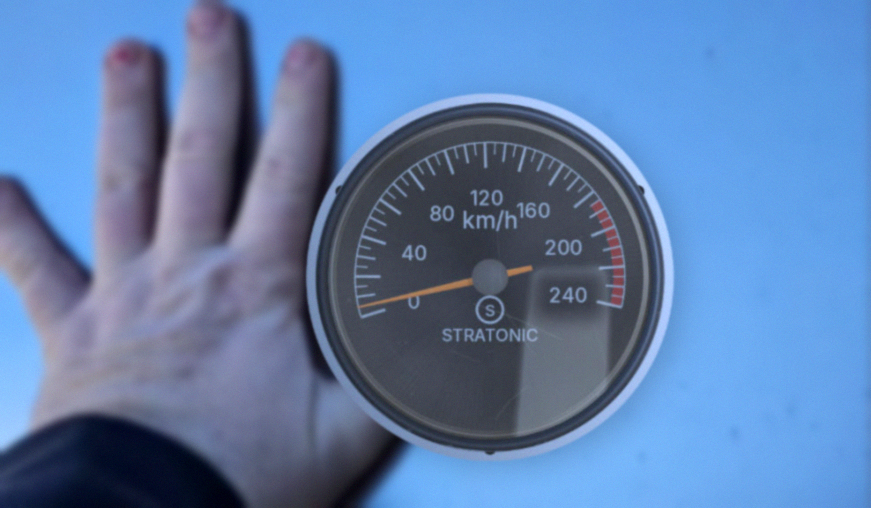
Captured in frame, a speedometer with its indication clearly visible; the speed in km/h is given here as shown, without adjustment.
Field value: 5 km/h
